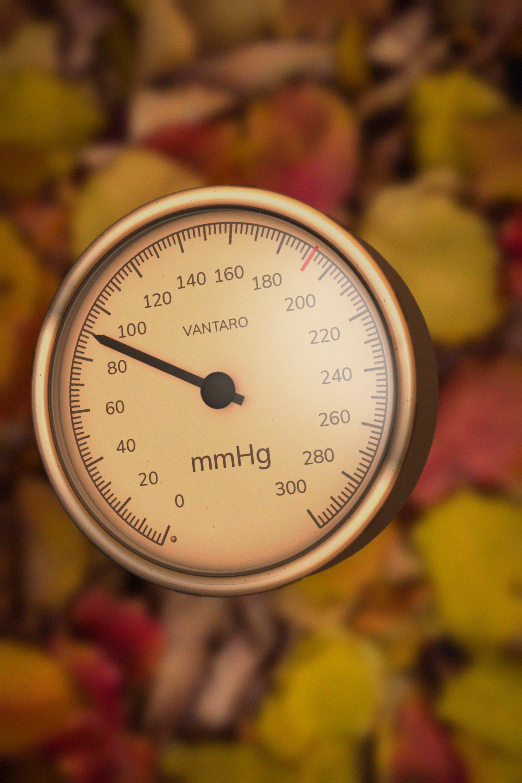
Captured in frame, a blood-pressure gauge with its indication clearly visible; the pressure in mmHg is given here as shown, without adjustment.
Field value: 90 mmHg
